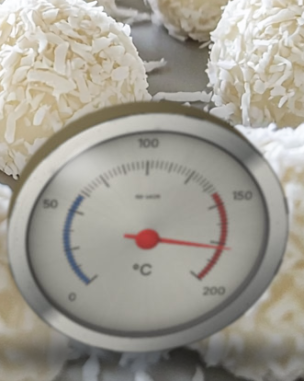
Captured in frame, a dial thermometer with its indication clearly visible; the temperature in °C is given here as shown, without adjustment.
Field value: 175 °C
